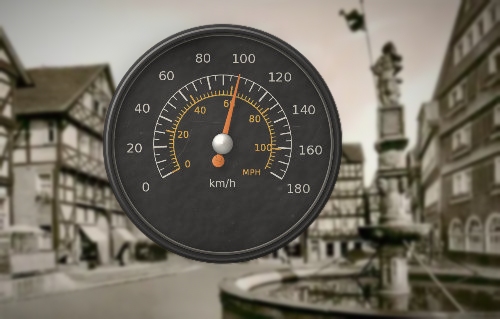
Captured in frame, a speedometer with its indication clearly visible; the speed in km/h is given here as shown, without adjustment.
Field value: 100 km/h
